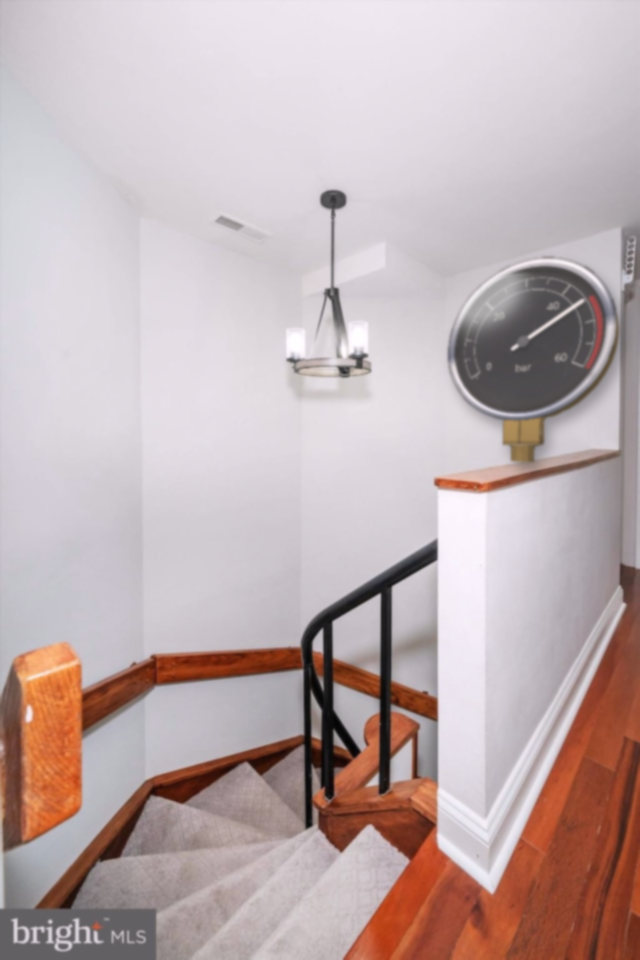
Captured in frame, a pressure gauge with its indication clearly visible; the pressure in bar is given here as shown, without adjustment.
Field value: 45 bar
